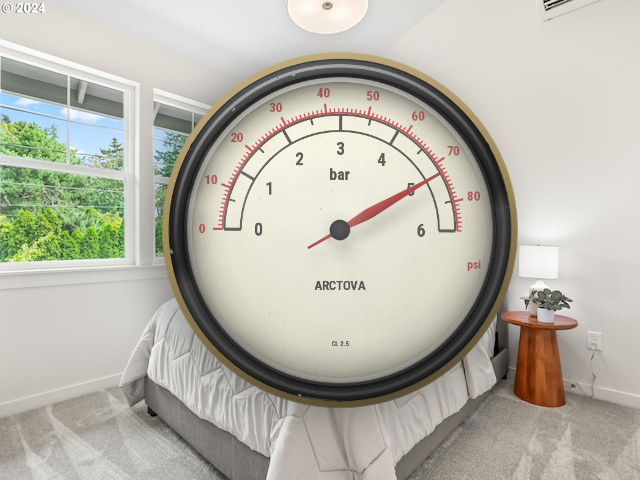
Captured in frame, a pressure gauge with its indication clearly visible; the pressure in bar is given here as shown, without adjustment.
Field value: 5 bar
